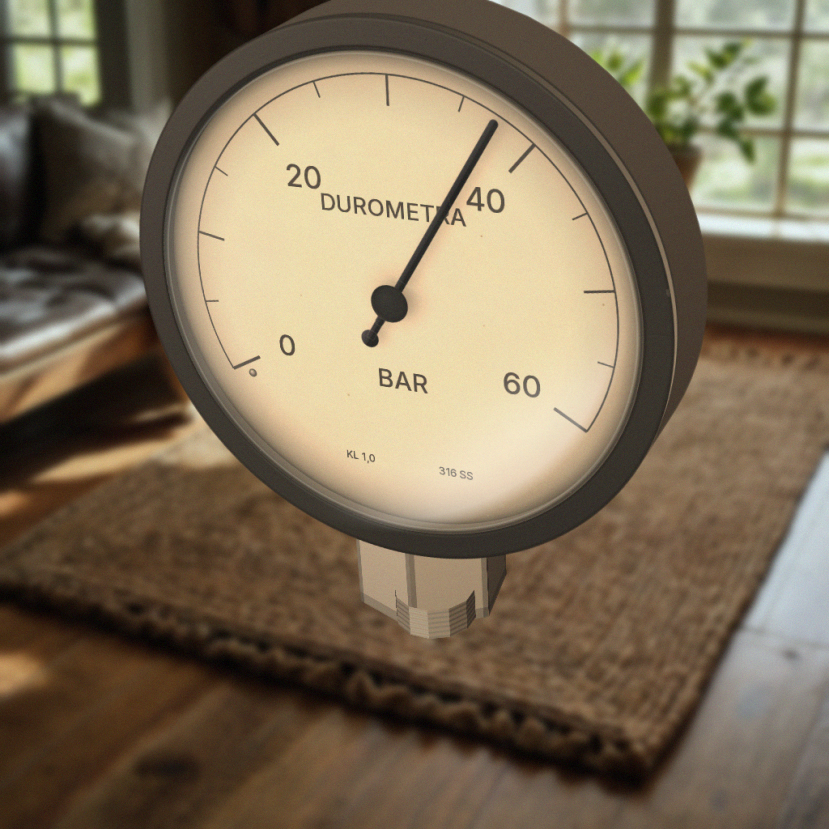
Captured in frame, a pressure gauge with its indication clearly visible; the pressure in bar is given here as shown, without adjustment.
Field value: 37.5 bar
